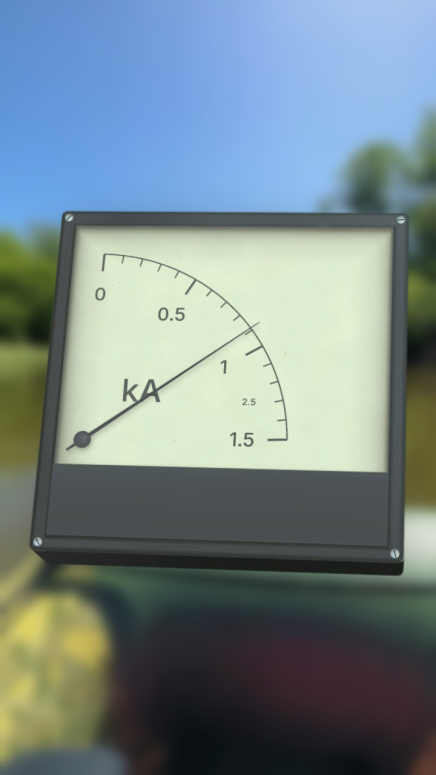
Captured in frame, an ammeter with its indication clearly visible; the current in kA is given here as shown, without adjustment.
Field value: 0.9 kA
